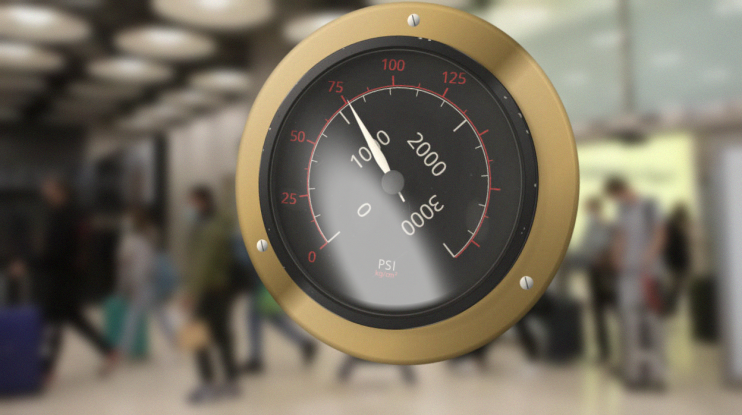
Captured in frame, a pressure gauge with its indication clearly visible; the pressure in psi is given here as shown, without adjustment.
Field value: 1100 psi
